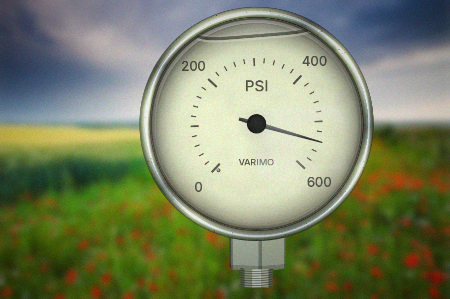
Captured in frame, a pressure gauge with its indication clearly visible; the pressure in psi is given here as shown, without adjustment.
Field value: 540 psi
